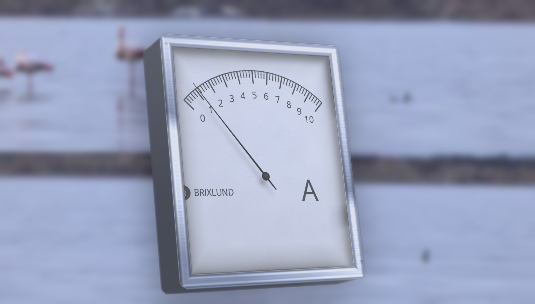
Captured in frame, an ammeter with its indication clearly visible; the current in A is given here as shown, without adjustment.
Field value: 1 A
